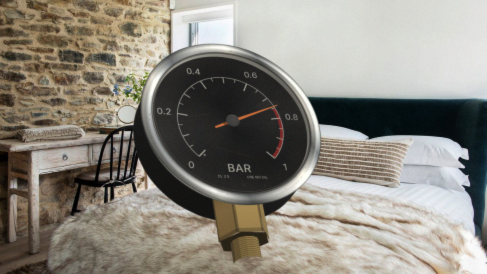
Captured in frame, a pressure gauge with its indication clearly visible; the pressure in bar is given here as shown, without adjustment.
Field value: 0.75 bar
